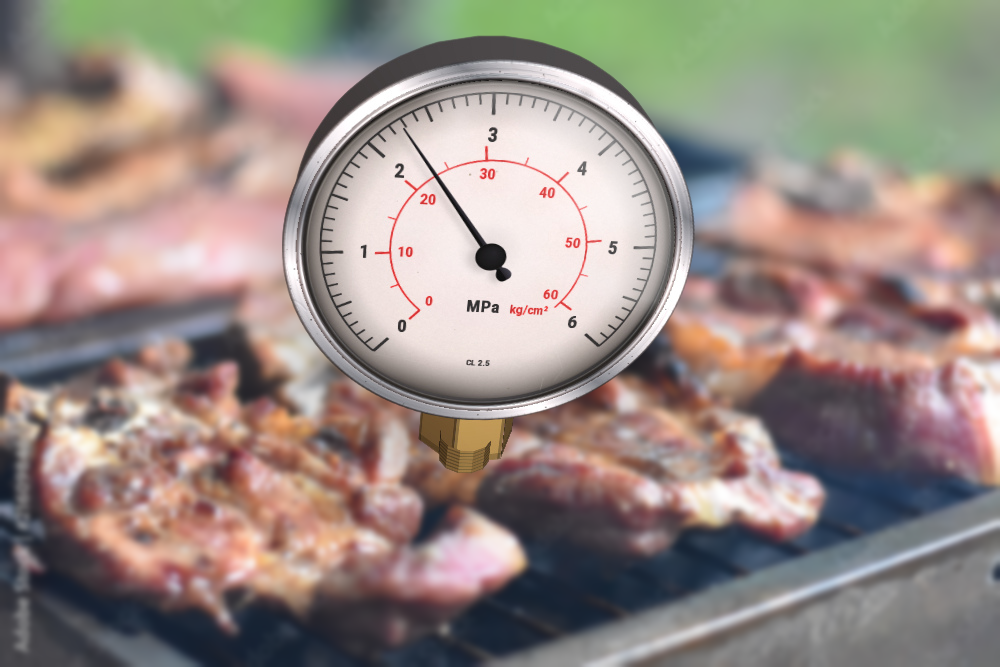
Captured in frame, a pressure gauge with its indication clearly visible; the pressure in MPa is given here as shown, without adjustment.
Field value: 2.3 MPa
